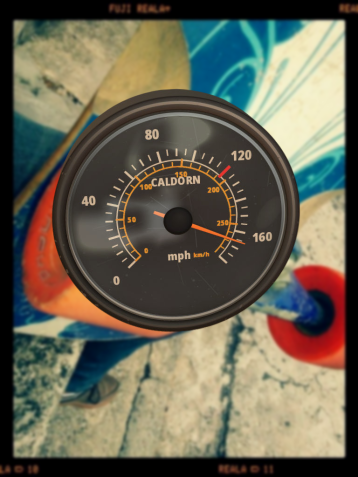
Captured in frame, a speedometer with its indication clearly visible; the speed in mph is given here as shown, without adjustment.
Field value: 165 mph
